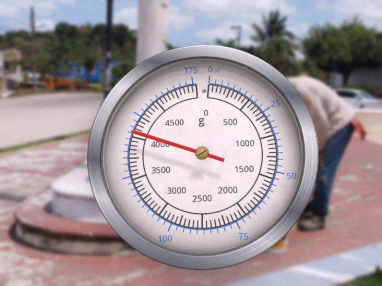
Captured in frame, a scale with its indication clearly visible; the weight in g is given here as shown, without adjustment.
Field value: 4050 g
